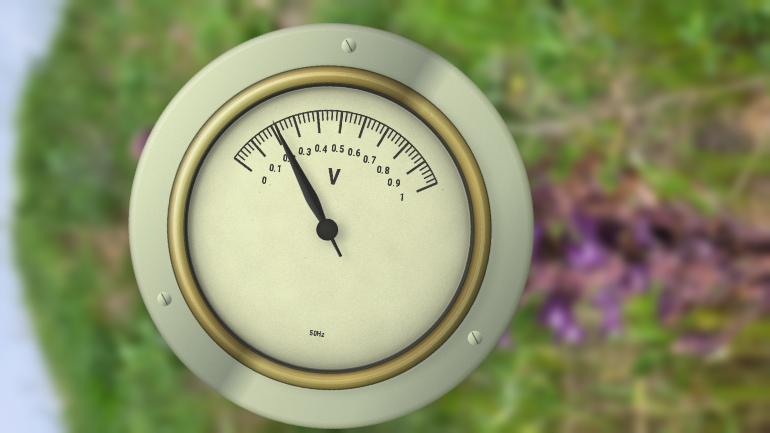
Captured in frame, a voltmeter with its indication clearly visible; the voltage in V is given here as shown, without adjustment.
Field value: 0.22 V
